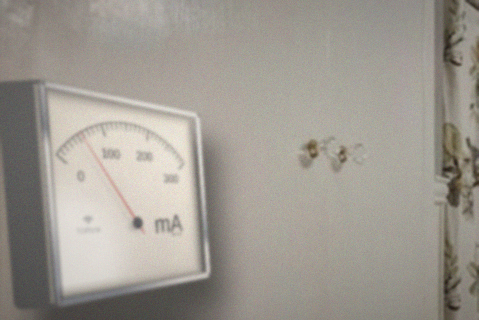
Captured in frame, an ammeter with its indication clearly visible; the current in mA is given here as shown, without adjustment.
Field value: 50 mA
